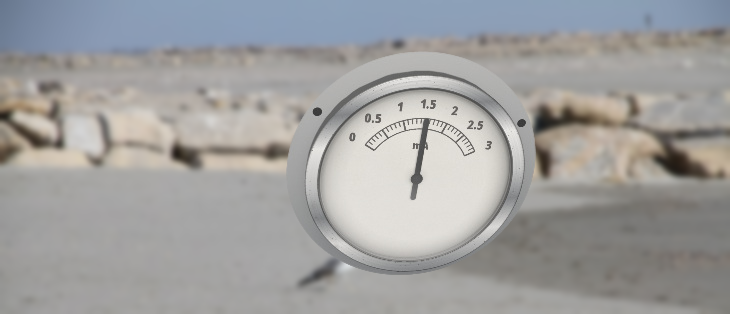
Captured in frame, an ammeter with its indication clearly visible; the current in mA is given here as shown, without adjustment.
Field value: 1.5 mA
